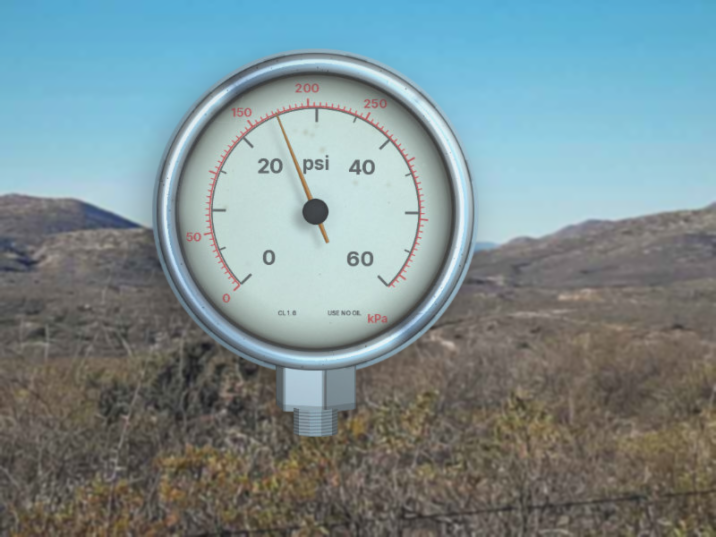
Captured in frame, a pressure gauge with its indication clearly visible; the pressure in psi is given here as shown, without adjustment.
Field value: 25 psi
